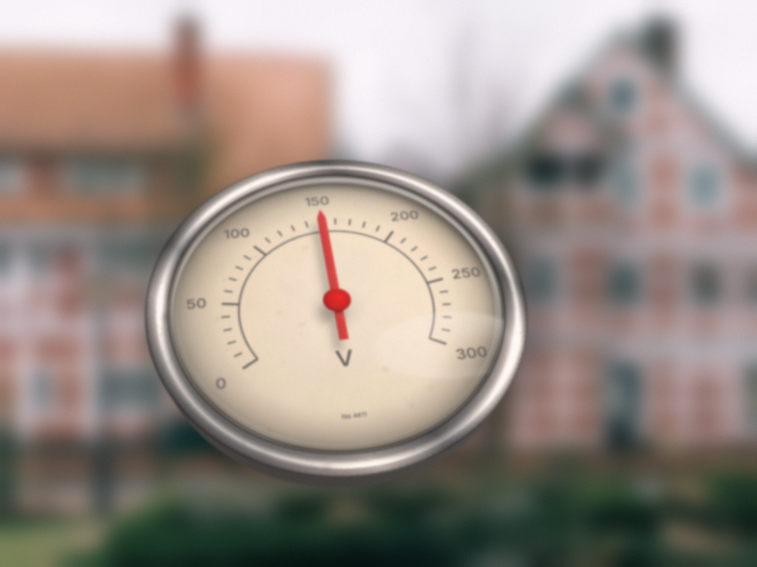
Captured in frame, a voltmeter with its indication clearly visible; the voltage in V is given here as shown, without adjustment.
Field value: 150 V
